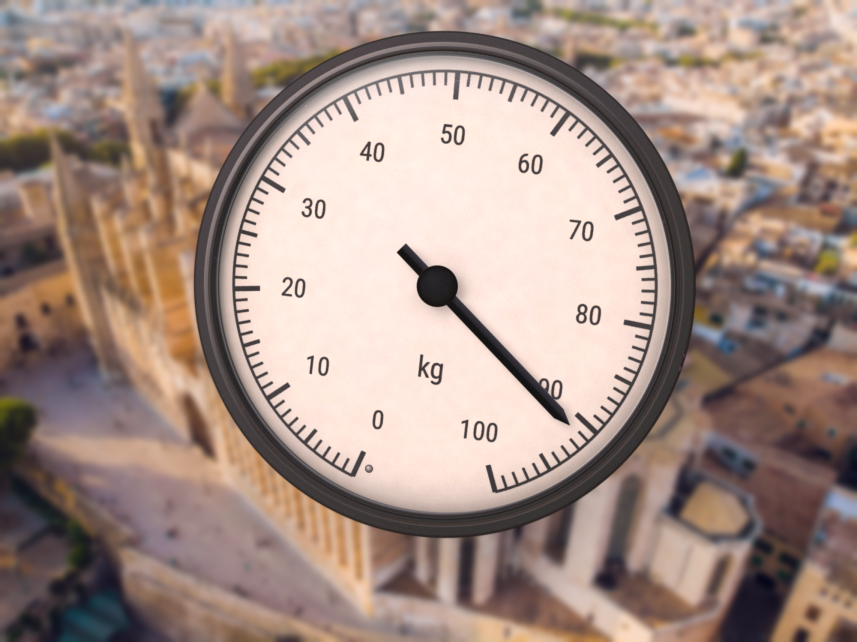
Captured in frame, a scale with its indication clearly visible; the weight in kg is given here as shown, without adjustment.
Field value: 91 kg
